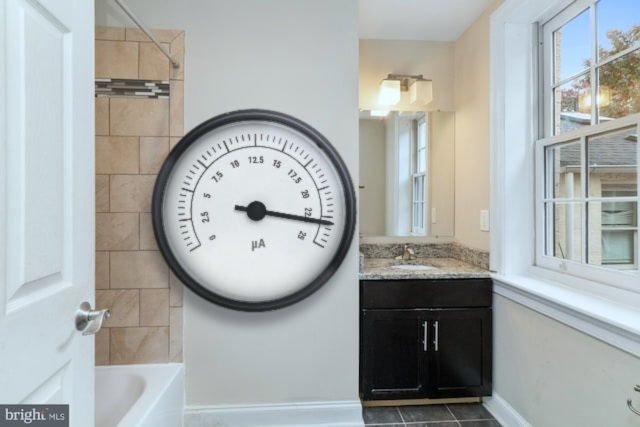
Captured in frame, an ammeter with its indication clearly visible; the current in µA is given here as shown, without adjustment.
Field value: 23 µA
